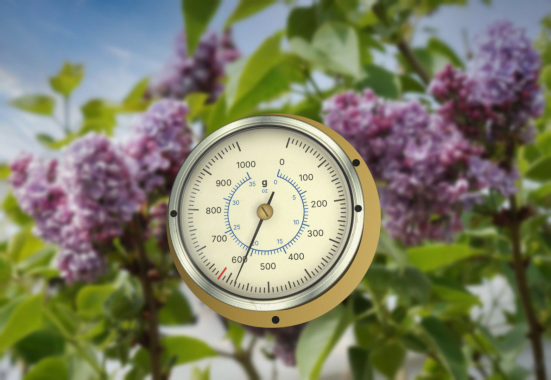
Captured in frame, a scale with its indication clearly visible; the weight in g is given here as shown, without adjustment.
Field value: 580 g
